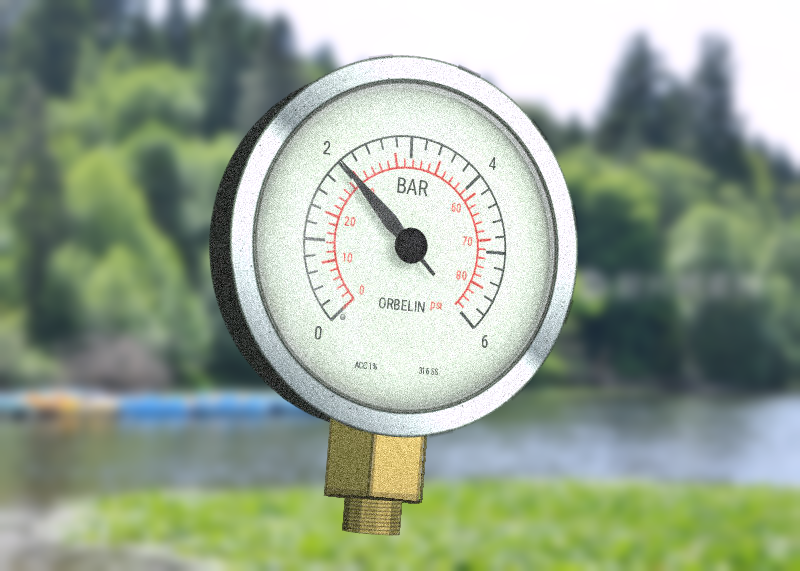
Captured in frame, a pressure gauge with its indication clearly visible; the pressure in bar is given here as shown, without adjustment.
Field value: 2 bar
